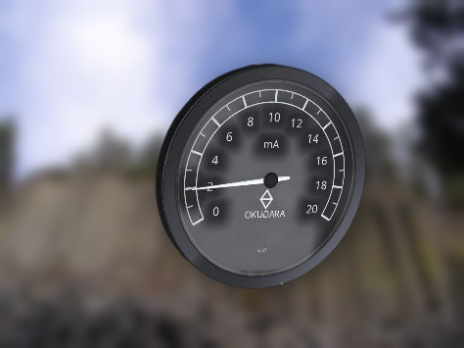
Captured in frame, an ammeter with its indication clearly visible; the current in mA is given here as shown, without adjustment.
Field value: 2 mA
